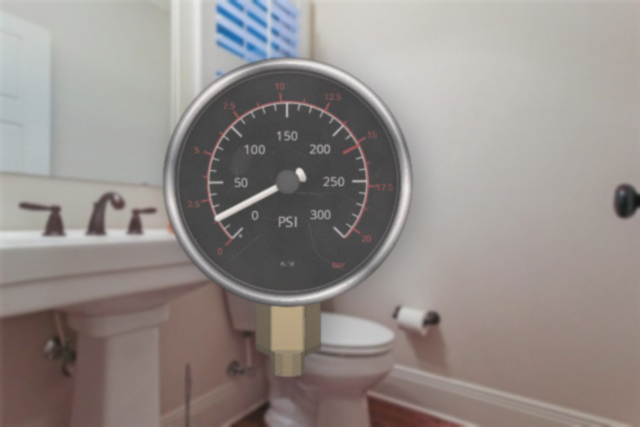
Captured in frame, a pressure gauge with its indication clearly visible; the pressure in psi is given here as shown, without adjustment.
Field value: 20 psi
